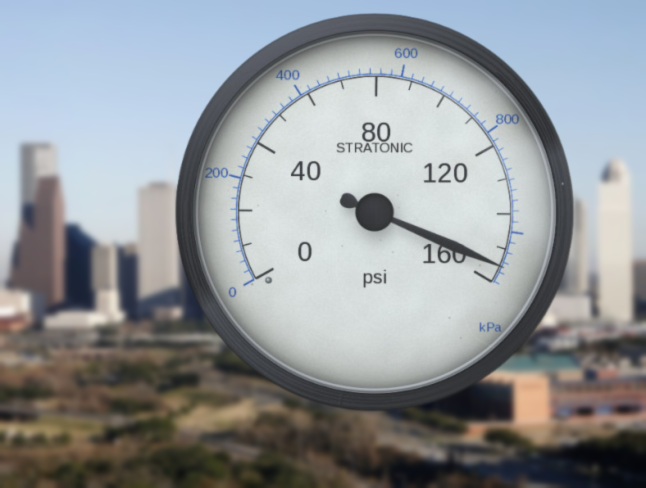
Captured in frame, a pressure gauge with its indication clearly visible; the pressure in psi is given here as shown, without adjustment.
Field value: 155 psi
